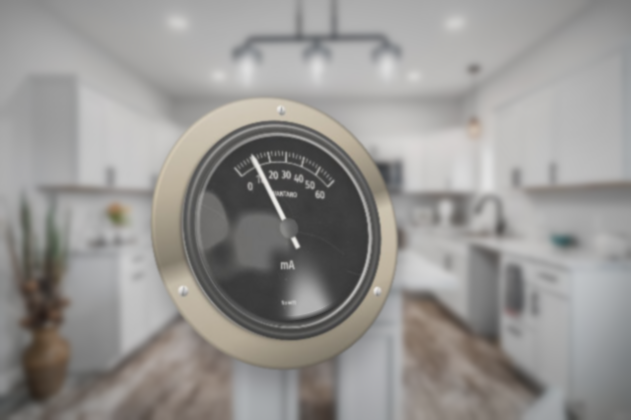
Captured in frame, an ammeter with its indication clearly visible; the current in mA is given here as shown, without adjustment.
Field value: 10 mA
